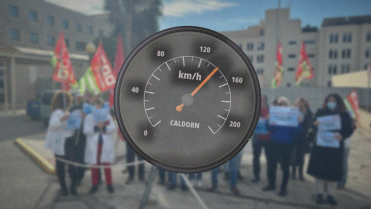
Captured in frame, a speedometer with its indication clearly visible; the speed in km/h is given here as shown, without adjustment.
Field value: 140 km/h
